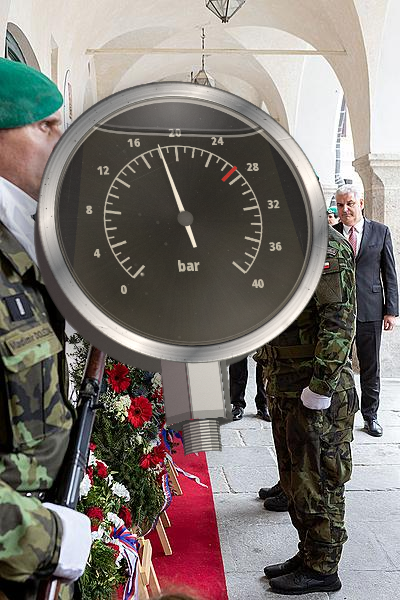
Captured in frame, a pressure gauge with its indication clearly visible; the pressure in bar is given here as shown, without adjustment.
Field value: 18 bar
